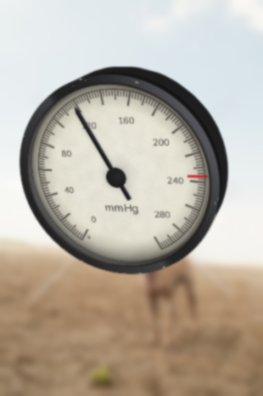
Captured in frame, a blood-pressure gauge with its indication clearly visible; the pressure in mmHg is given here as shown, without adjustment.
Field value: 120 mmHg
